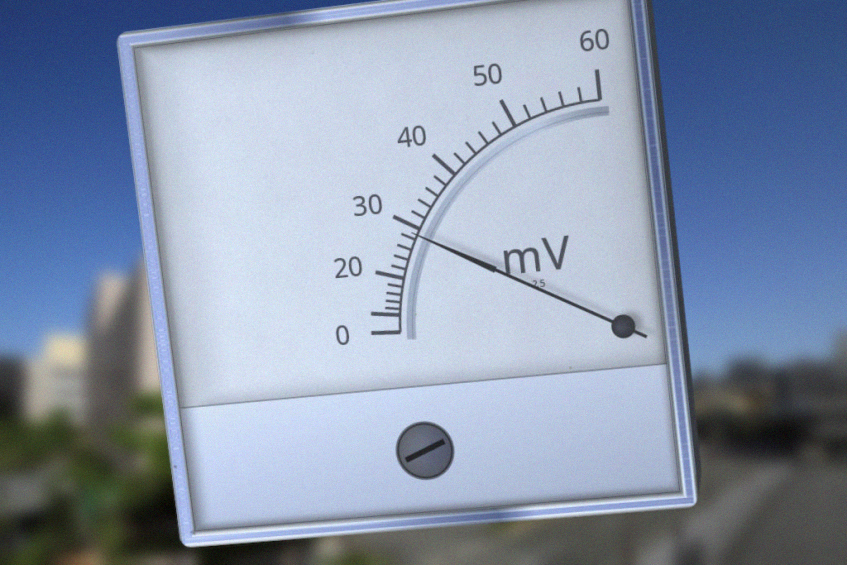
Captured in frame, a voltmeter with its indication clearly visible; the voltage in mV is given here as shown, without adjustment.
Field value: 29 mV
